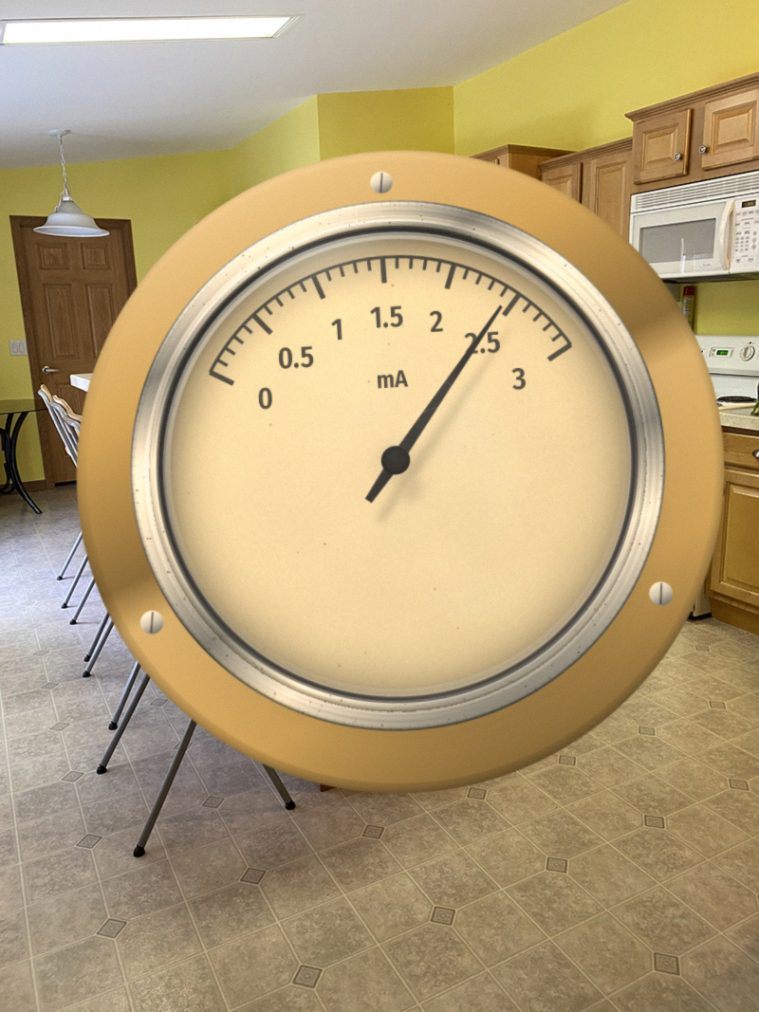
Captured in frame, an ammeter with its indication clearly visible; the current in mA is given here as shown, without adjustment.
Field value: 2.45 mA
